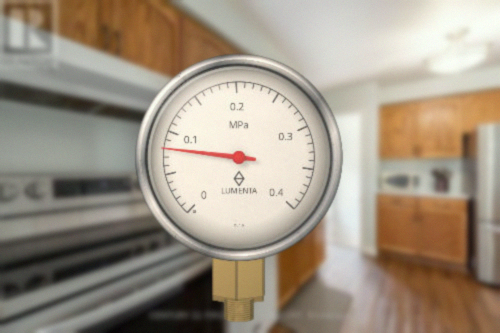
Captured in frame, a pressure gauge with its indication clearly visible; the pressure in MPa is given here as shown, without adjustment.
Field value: 0.08 MPa
